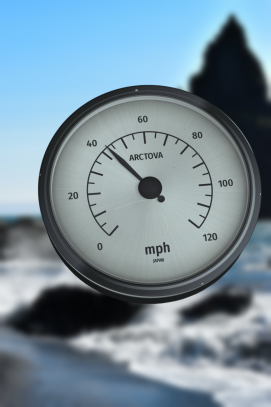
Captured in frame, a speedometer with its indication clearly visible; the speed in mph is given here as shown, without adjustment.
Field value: 42.5 mph
